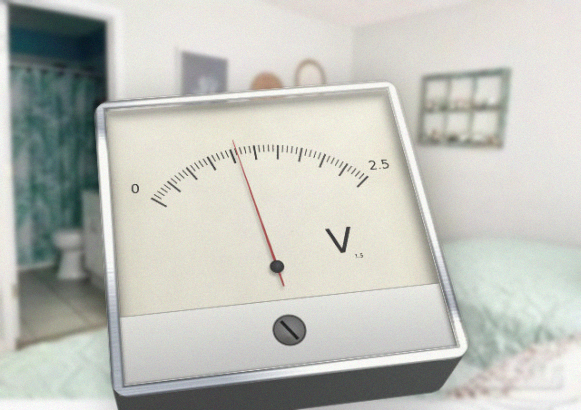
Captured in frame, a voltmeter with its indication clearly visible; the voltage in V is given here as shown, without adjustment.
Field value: 1.05 V
